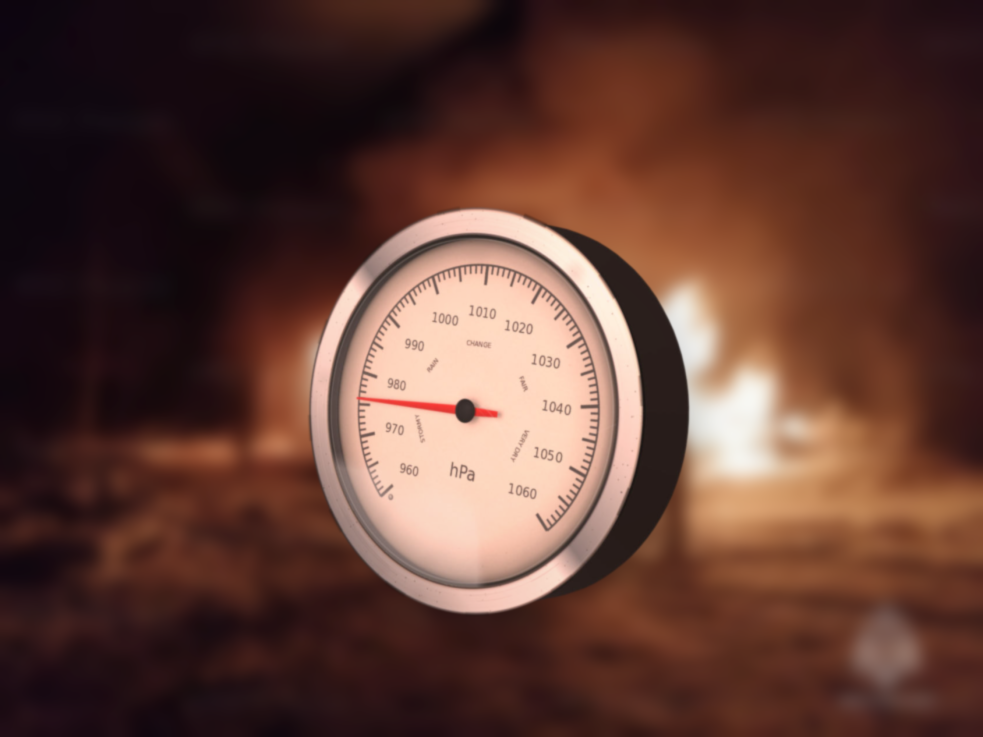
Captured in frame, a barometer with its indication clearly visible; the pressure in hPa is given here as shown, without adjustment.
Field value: 976 hPa
